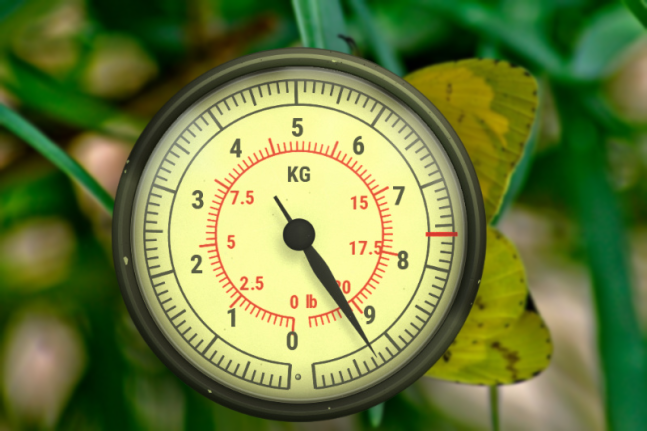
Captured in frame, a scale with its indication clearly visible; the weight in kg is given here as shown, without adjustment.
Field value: 9.25 kg
